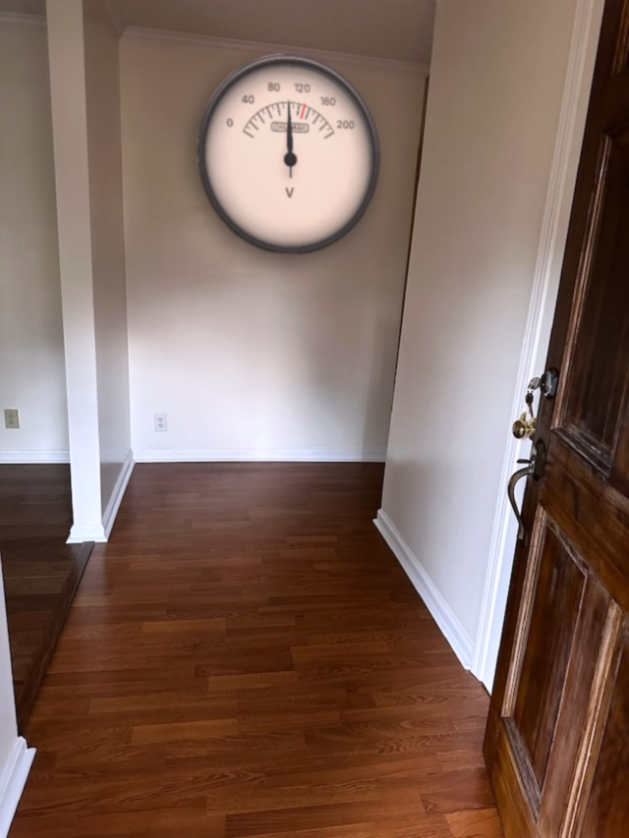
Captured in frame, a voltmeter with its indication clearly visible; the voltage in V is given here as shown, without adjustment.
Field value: 100 V
